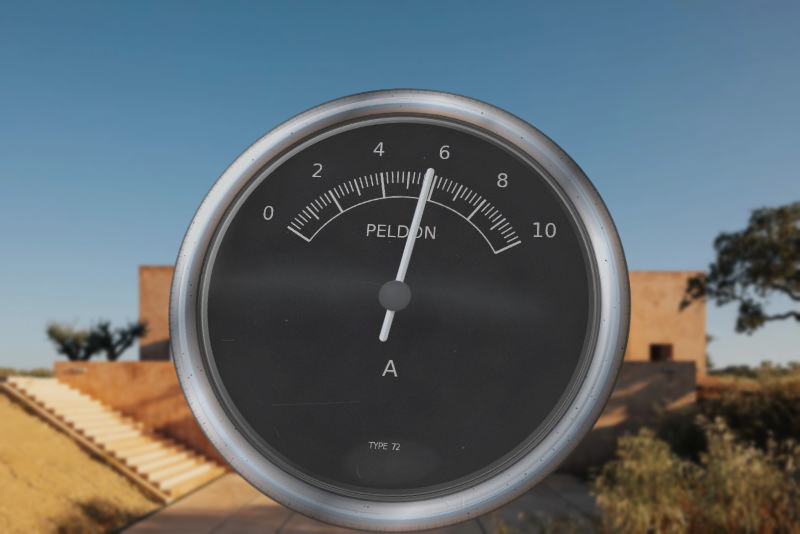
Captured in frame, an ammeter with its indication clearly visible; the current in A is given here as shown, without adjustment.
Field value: 5.8 A
